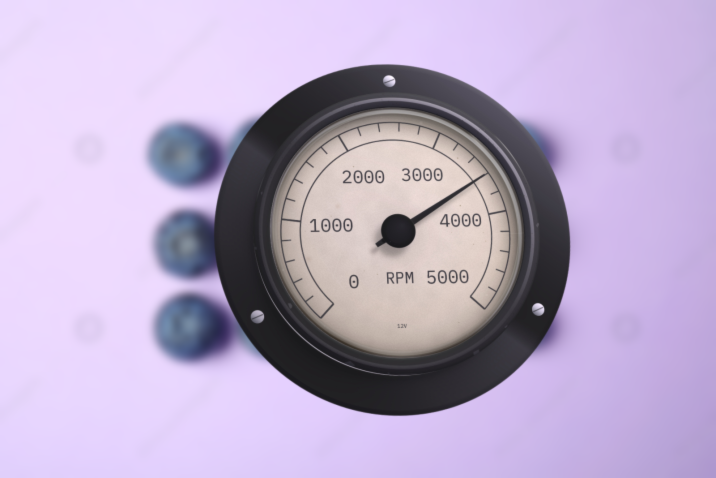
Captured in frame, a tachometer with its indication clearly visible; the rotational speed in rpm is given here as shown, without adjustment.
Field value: 3600 rpm
